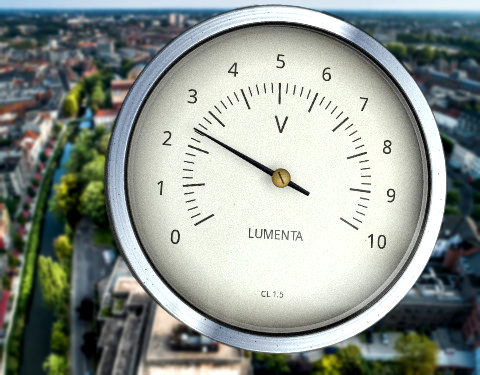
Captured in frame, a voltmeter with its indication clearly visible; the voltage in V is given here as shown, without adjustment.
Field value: 2.4 V
